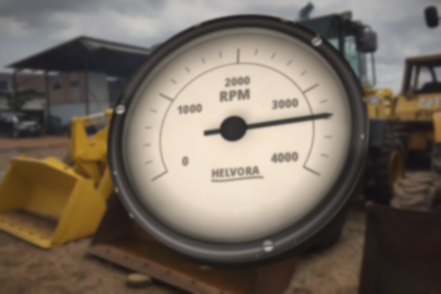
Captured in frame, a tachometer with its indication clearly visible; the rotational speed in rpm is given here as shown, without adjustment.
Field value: 3400 rpm
